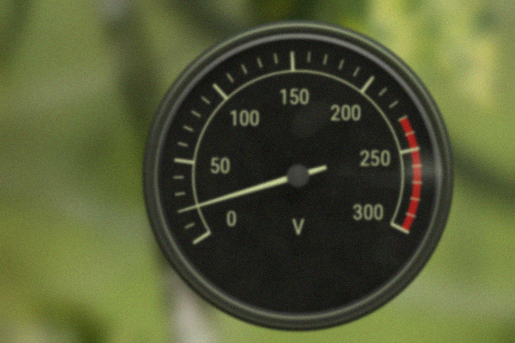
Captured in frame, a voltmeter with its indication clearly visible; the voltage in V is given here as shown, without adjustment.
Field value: 20 V
